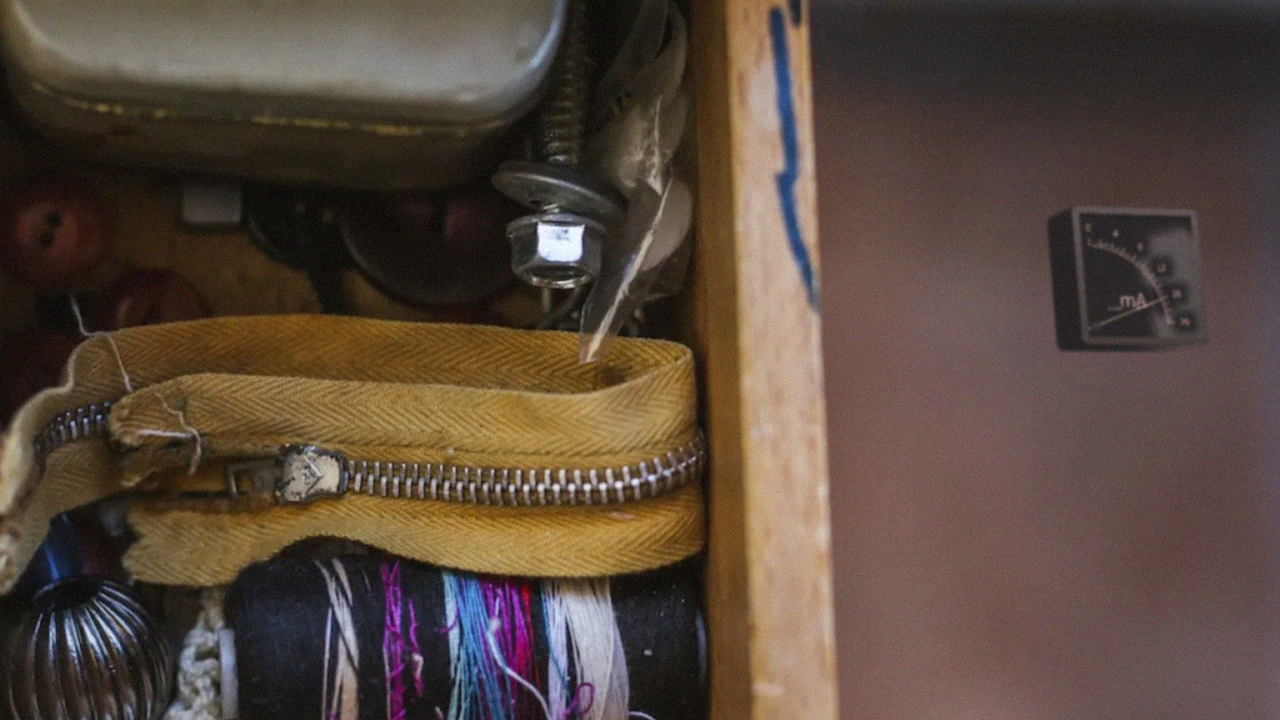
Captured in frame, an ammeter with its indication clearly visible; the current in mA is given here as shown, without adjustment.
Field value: 16 mA
